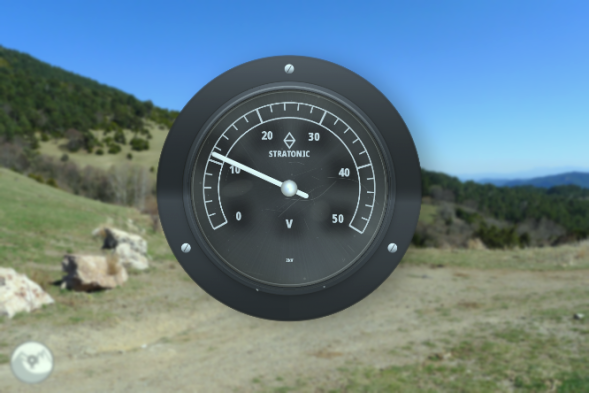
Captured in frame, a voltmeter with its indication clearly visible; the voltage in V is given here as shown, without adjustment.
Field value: 11 V
